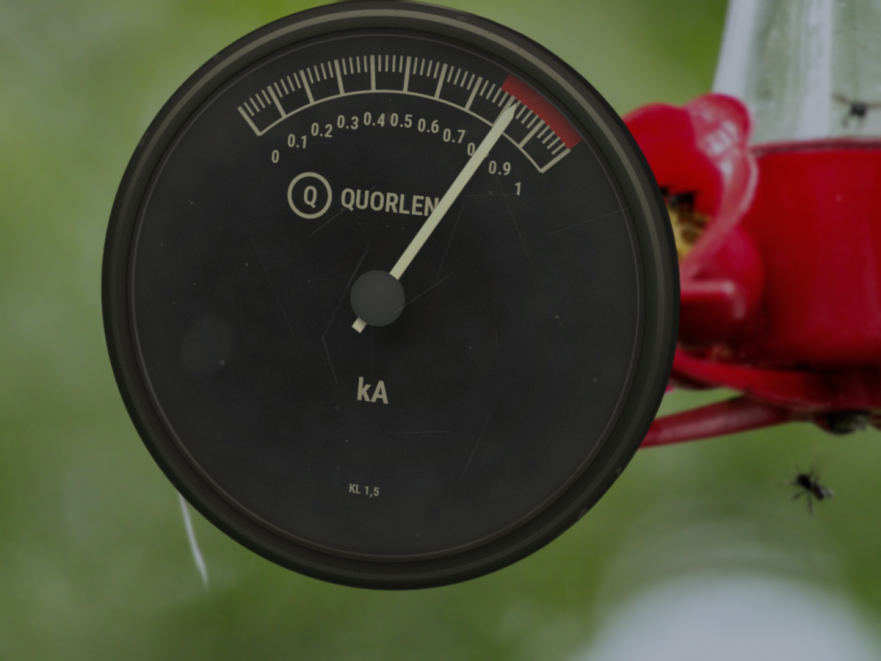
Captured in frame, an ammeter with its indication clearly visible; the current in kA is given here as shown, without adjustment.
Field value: 0.82 kA
